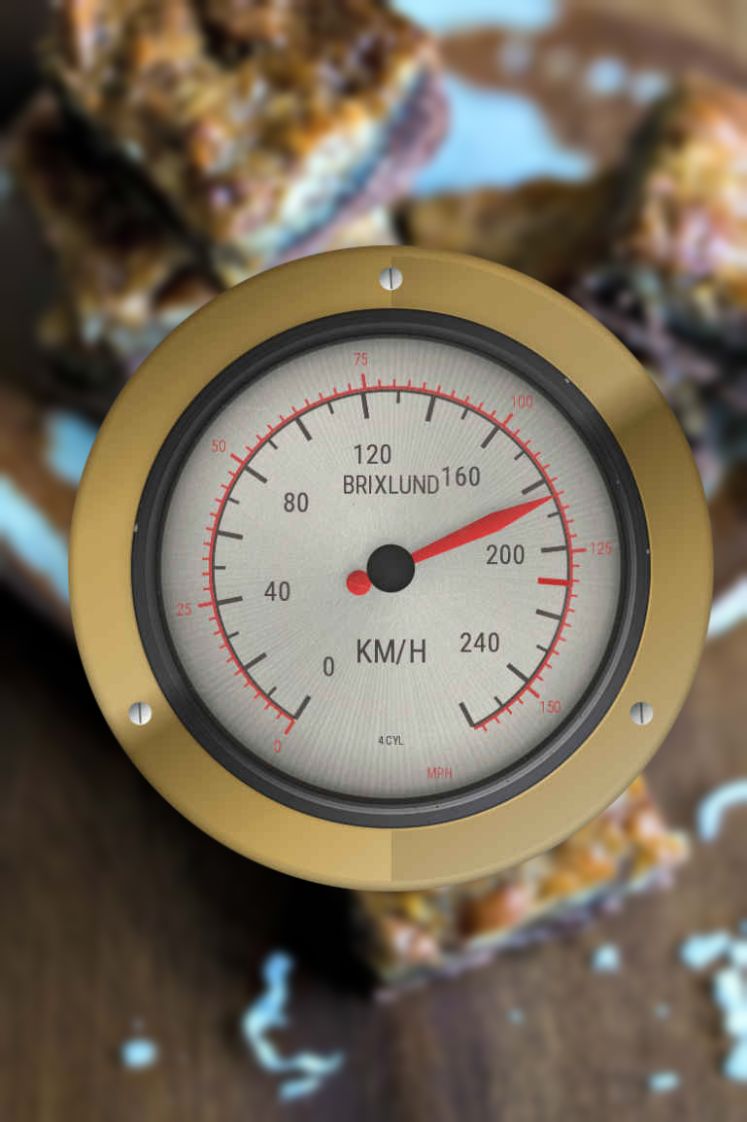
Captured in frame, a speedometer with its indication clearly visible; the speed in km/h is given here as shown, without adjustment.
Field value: 185 km/h
